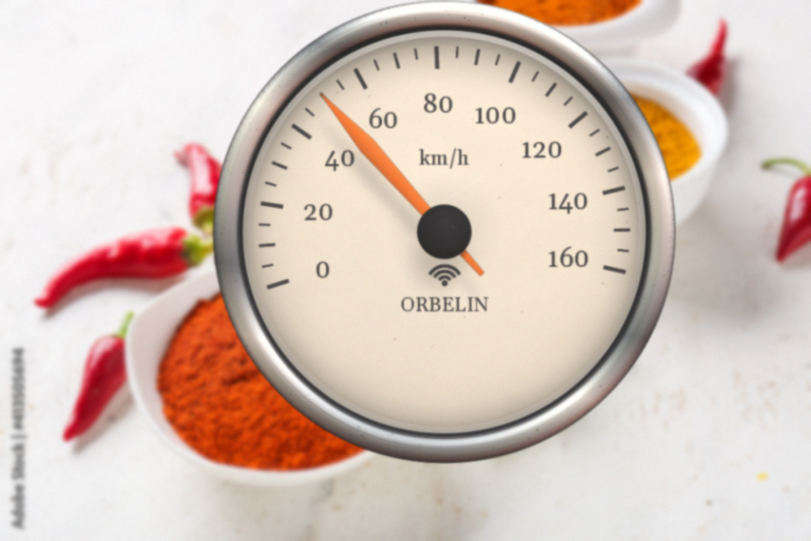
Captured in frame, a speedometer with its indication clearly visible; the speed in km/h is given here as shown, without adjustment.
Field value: 50 km/h
